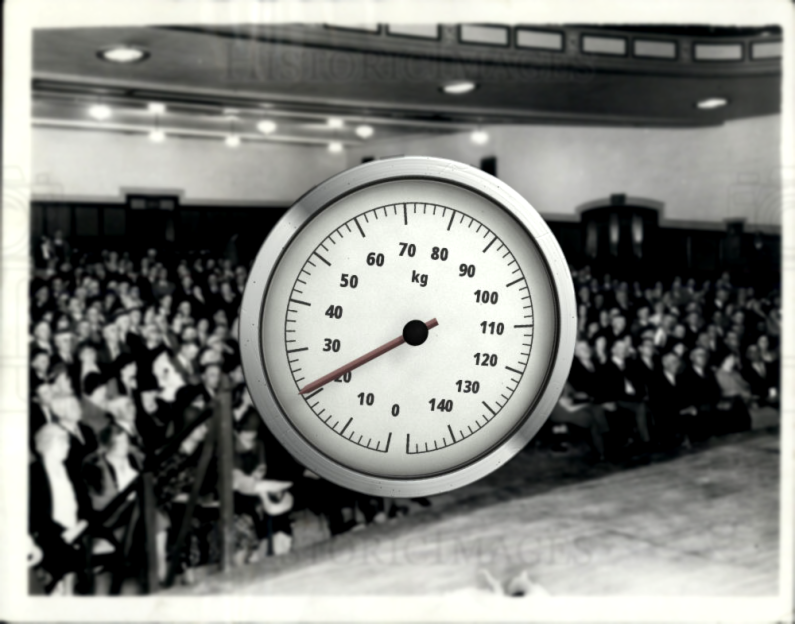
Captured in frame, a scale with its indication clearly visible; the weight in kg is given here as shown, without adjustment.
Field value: 22 kg
